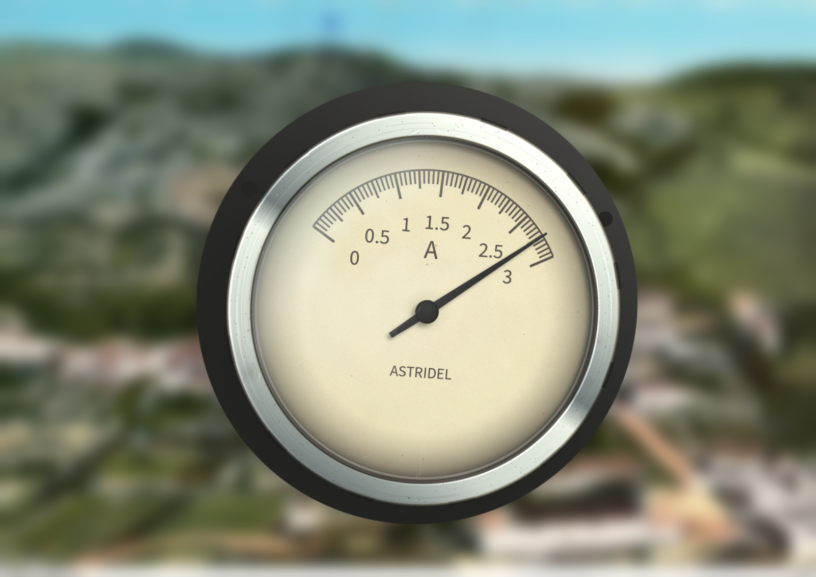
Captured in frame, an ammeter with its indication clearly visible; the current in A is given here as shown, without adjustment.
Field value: 2.75 A
